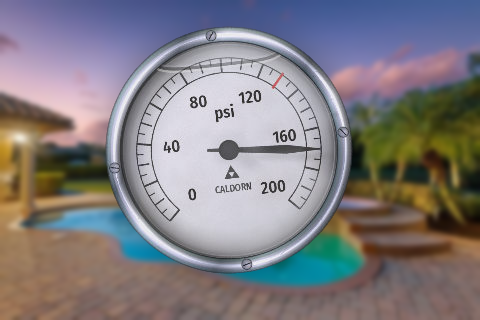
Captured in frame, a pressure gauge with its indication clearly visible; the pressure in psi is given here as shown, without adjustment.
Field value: 170 psi
